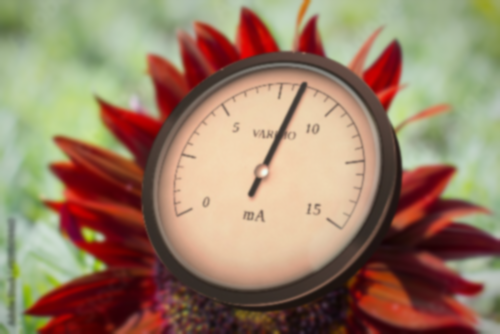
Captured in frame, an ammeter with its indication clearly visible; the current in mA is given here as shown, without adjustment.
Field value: 8.5 mA
